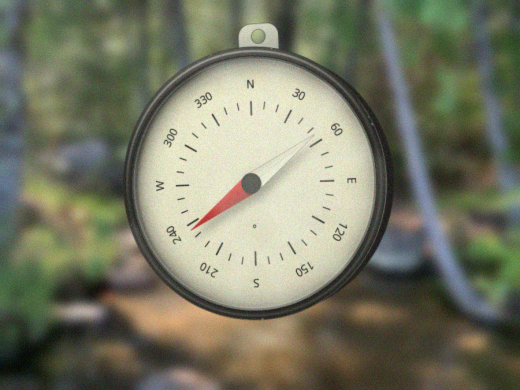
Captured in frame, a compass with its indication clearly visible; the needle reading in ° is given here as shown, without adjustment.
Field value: 235 °
